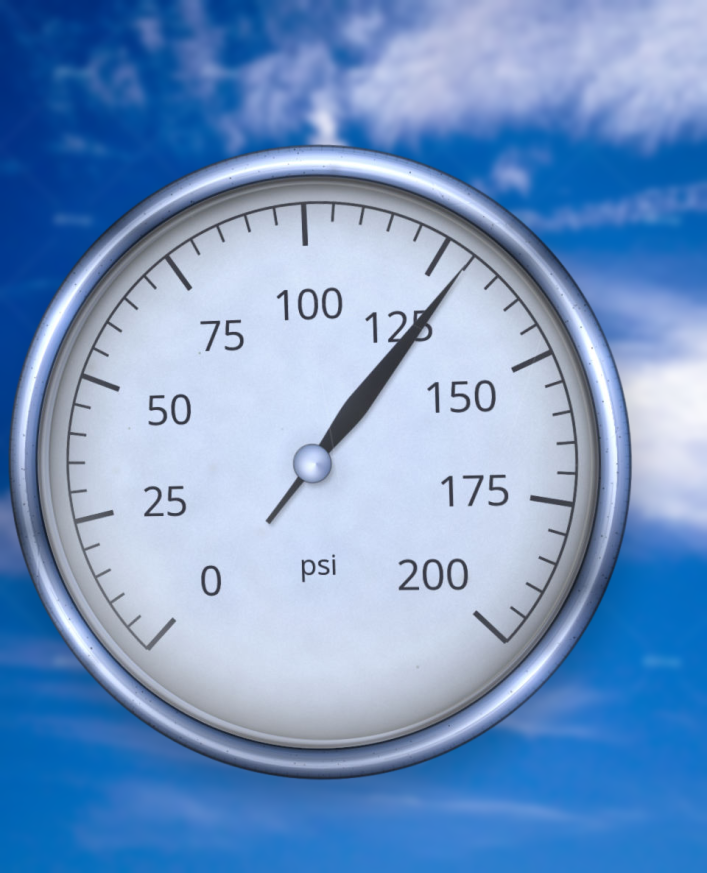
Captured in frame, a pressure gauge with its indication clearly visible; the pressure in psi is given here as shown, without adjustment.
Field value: 130 psi
